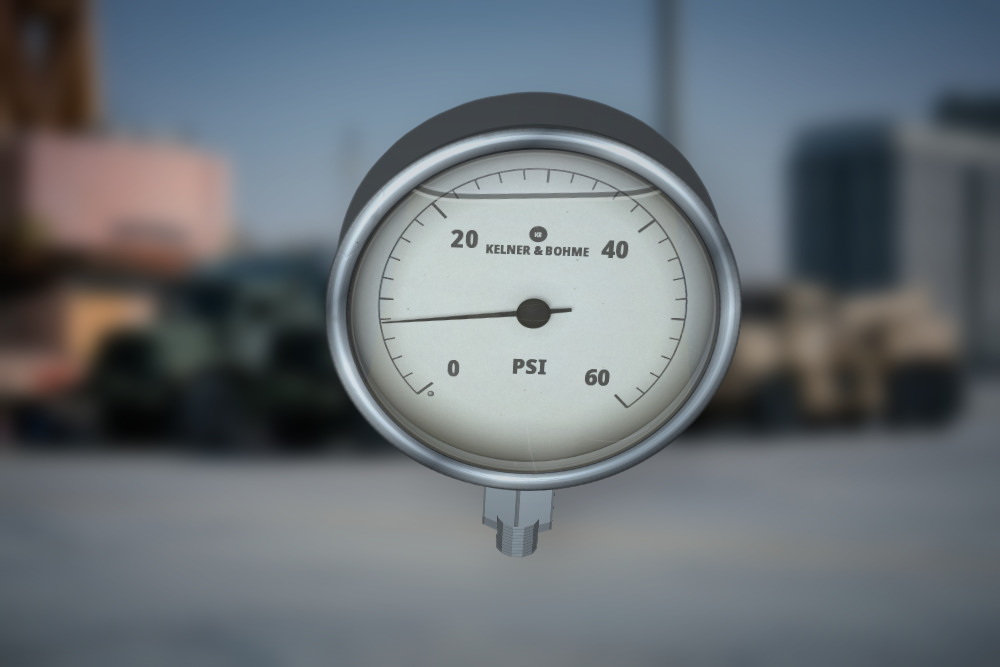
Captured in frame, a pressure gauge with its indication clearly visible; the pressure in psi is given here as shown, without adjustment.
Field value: 8 psi
